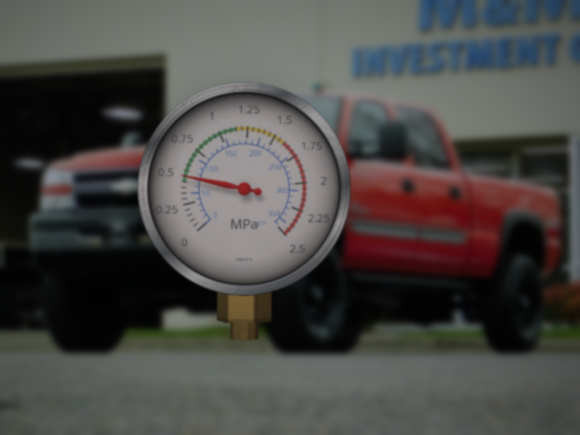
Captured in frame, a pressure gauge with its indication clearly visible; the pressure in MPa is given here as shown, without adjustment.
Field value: 0.5 MPa
